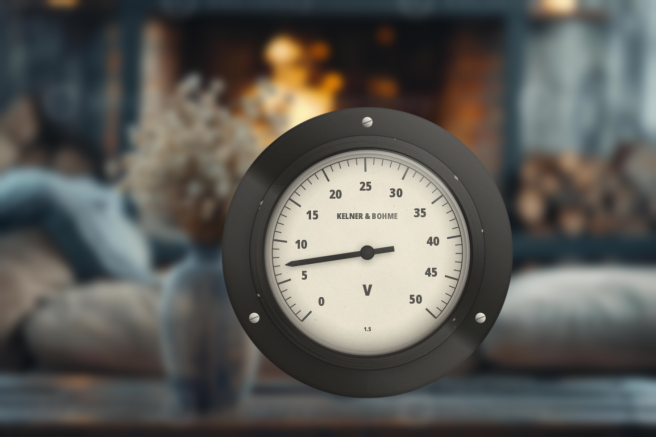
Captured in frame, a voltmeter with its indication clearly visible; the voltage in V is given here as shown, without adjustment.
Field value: 7 V
